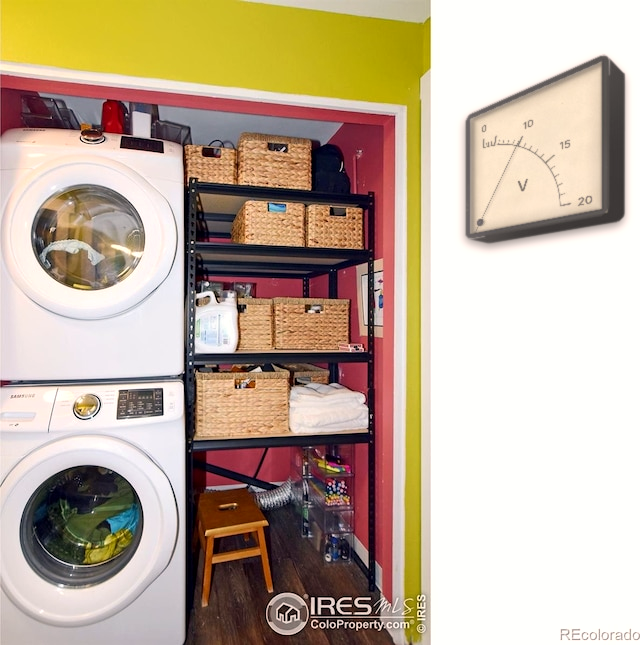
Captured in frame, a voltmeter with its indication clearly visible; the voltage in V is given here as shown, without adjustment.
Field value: 10 V
